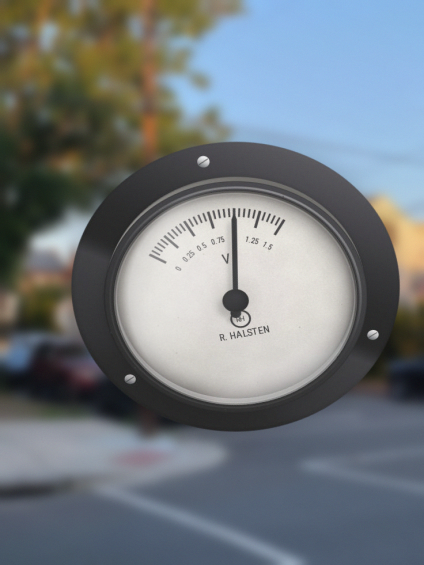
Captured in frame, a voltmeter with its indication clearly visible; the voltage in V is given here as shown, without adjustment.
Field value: 1 V
